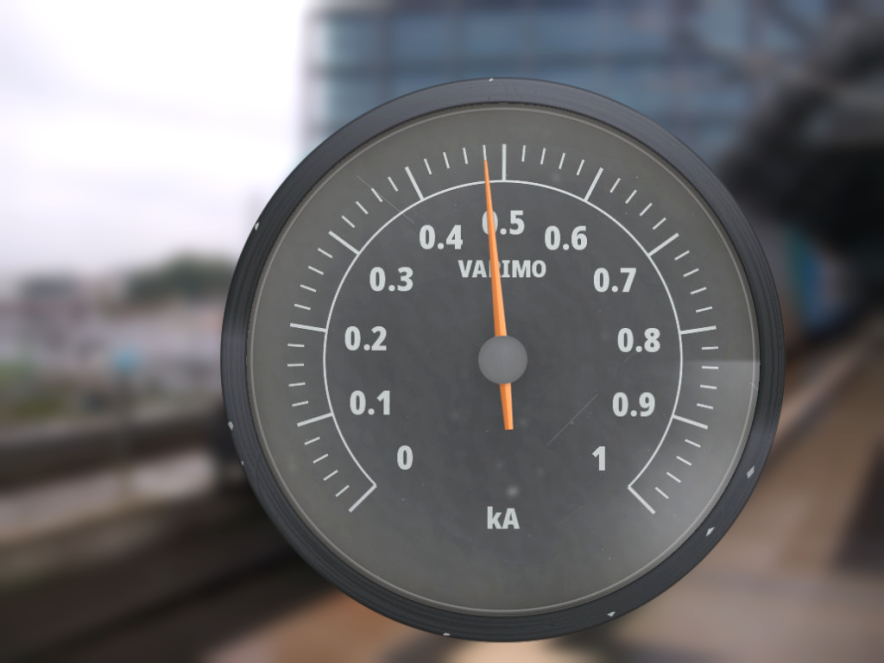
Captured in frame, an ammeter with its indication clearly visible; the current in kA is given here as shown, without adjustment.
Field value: 0.48 kA
